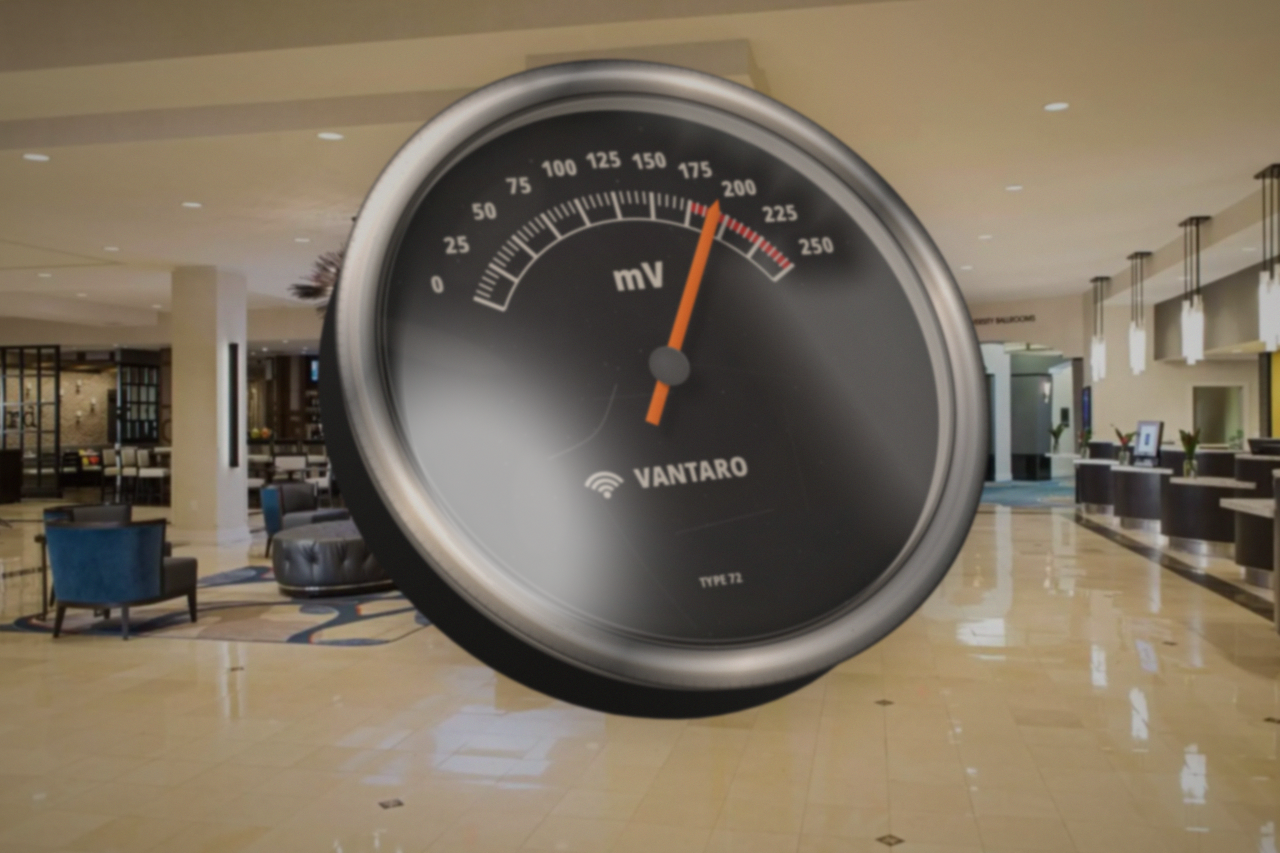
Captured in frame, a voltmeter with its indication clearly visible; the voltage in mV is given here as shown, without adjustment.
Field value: 190 mV
